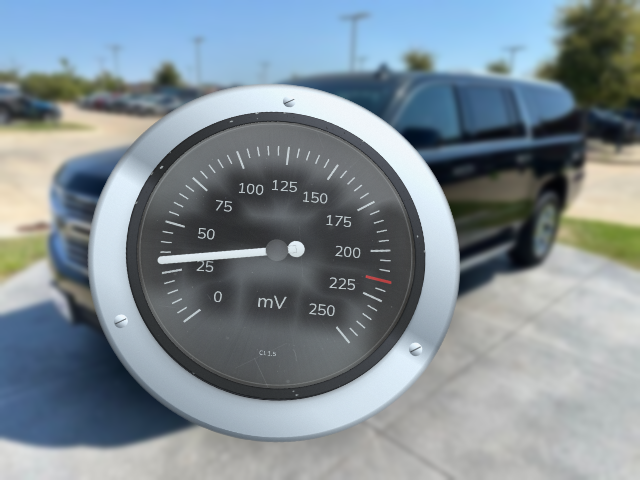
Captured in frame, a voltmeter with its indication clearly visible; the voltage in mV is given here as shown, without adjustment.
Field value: 30 mV
